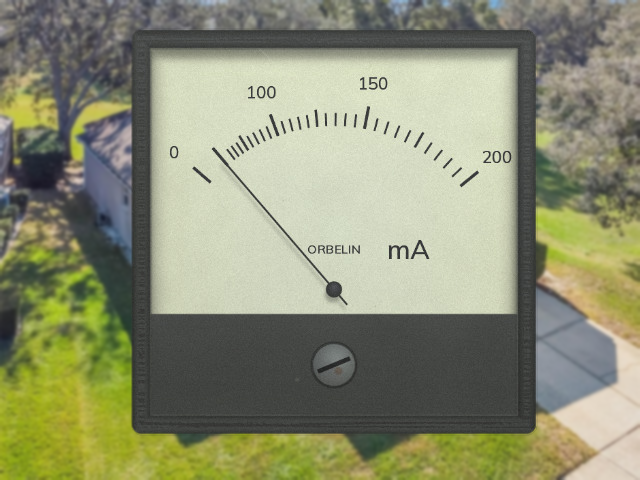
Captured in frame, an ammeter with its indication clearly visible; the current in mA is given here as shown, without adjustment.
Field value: 50 mA
